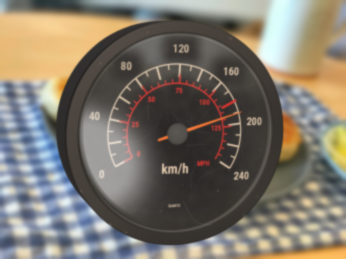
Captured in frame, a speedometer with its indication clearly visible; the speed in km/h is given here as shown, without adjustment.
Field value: 190 km/h
